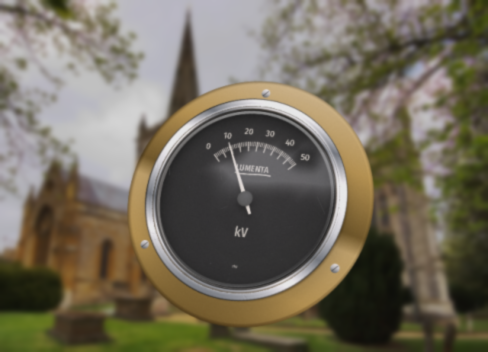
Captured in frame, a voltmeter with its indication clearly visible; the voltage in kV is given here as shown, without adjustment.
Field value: 10 kV
